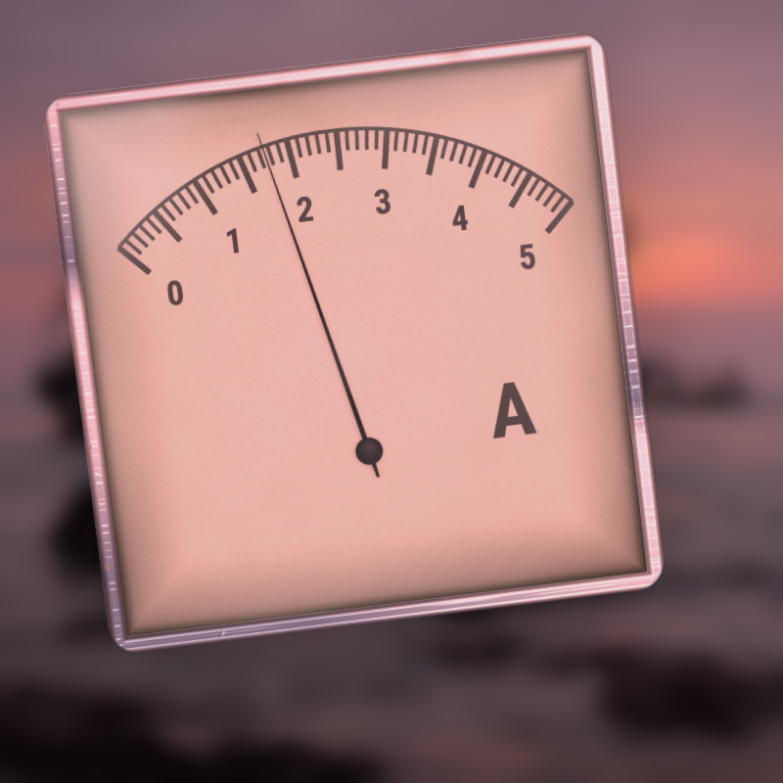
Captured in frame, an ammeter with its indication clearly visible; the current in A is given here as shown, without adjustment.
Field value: 1.75 A
